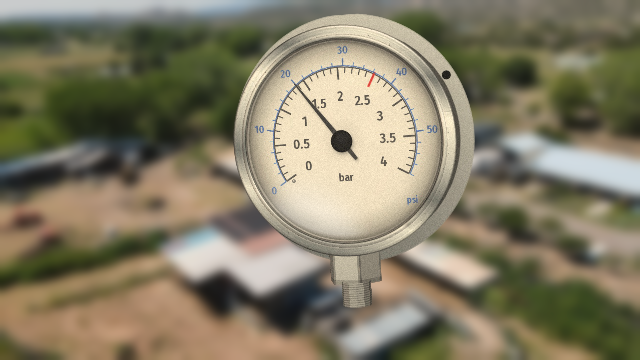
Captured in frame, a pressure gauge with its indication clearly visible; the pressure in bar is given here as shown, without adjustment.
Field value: 1.4 bar
